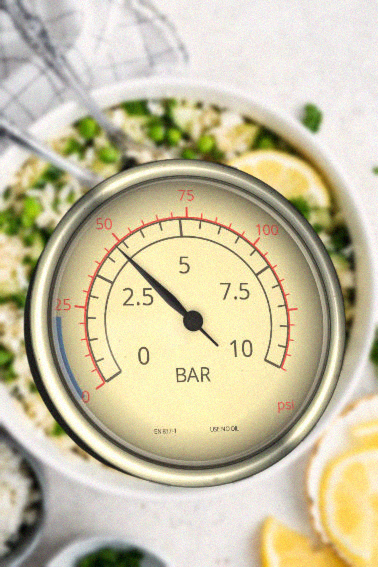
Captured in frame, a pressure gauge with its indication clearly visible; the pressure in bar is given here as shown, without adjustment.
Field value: 3.25 bar
